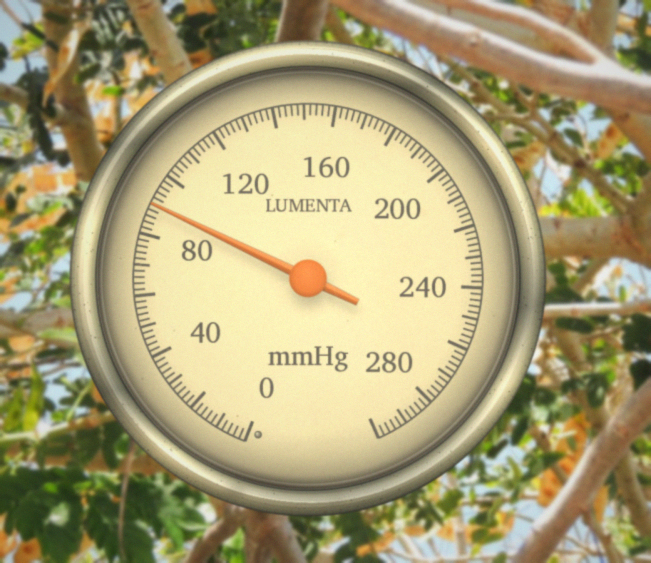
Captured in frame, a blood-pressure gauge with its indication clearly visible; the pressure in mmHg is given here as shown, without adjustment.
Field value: 90 mmHg
